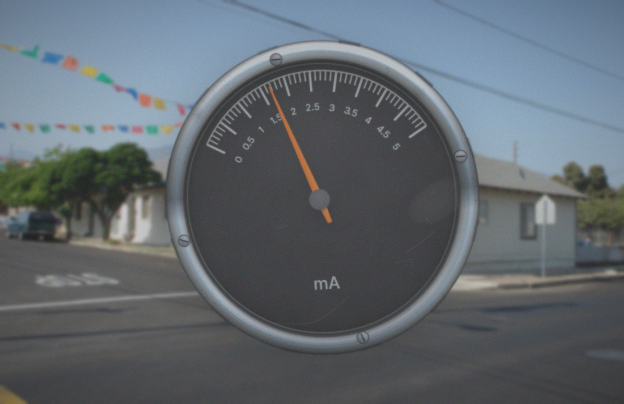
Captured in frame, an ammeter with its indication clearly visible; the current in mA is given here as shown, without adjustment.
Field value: 1.7 mA
